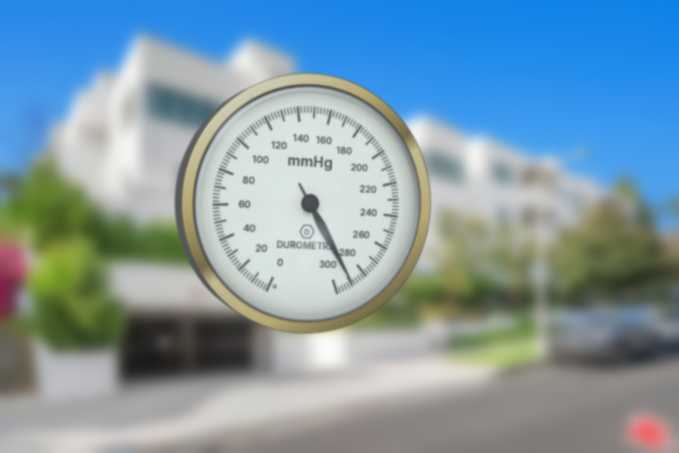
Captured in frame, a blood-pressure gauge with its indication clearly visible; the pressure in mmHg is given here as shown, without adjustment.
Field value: 290 mmHg
